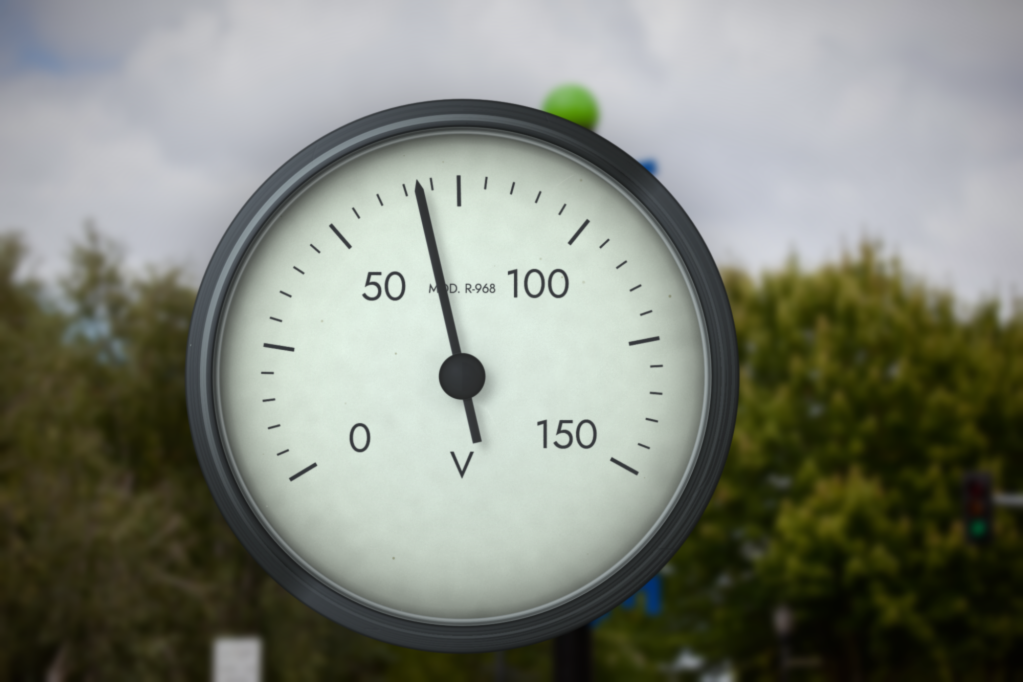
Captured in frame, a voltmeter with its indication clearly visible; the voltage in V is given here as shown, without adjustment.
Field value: 67.5 V
